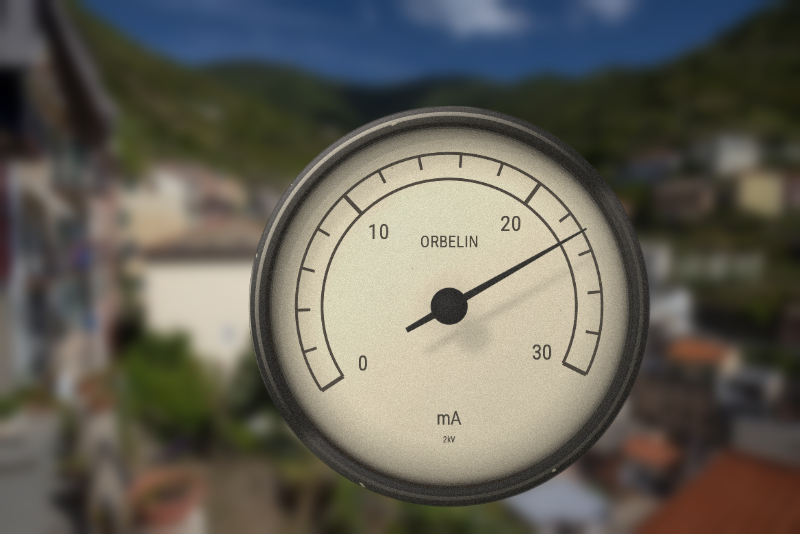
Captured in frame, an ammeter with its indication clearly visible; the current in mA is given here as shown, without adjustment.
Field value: 23 mA
